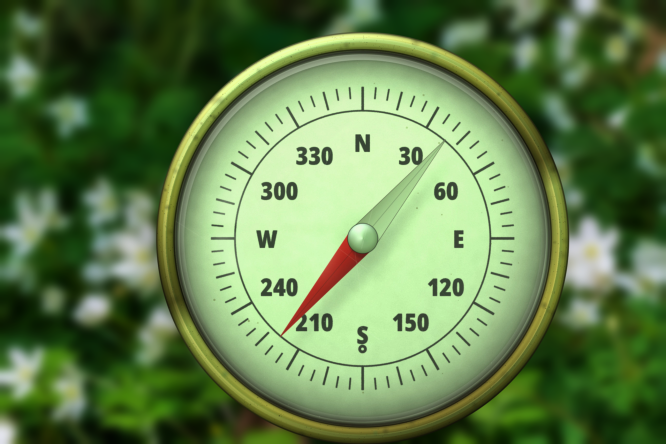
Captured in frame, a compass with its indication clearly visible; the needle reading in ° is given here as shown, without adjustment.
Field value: 220 °
